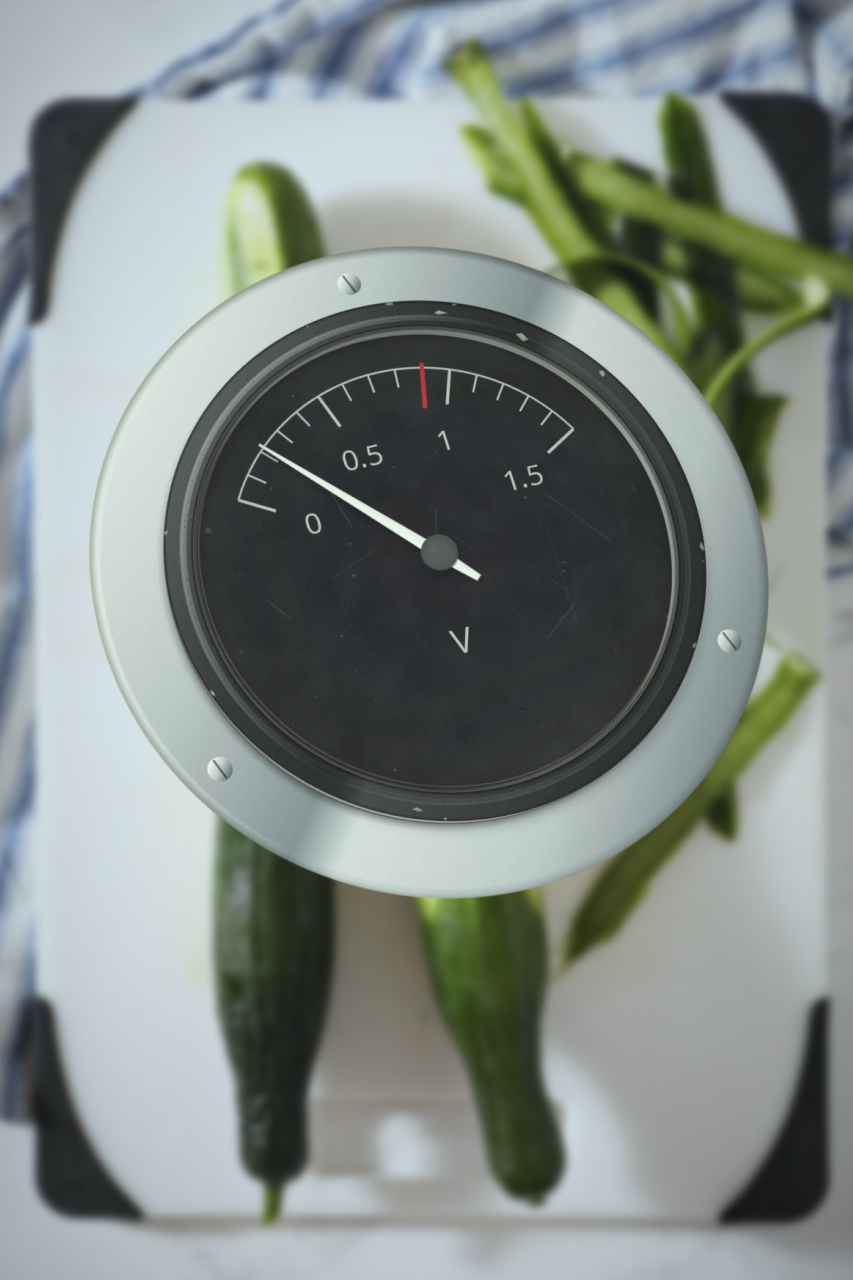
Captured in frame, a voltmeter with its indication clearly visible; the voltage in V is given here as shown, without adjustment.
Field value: 0.2 V
